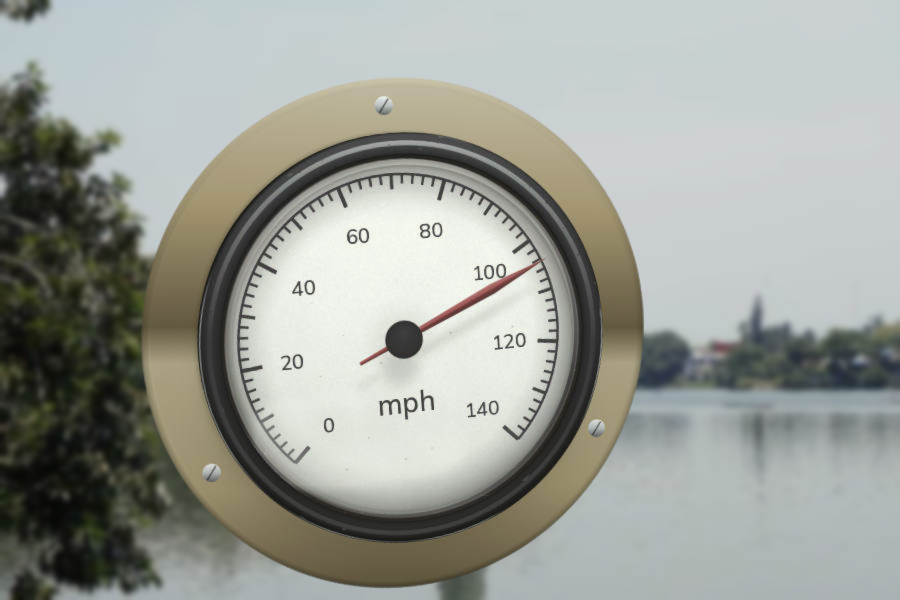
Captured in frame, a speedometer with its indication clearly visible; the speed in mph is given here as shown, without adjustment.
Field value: 104 mph
